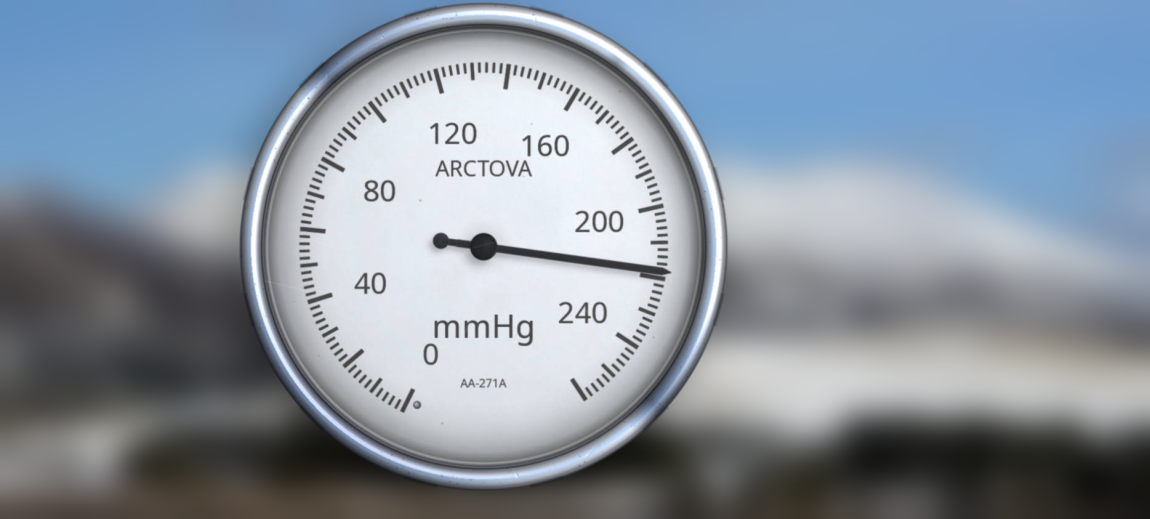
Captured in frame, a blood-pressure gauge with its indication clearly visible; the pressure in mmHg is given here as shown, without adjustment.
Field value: 218 mmHg
